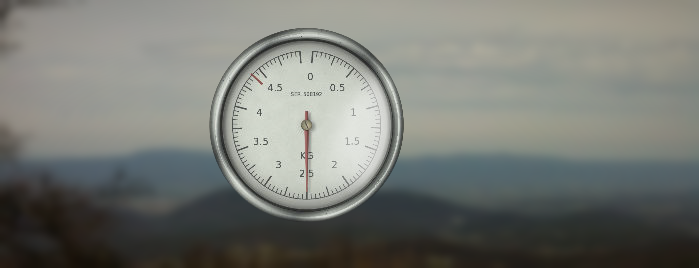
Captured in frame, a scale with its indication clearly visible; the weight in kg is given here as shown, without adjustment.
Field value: 2.5 kg
